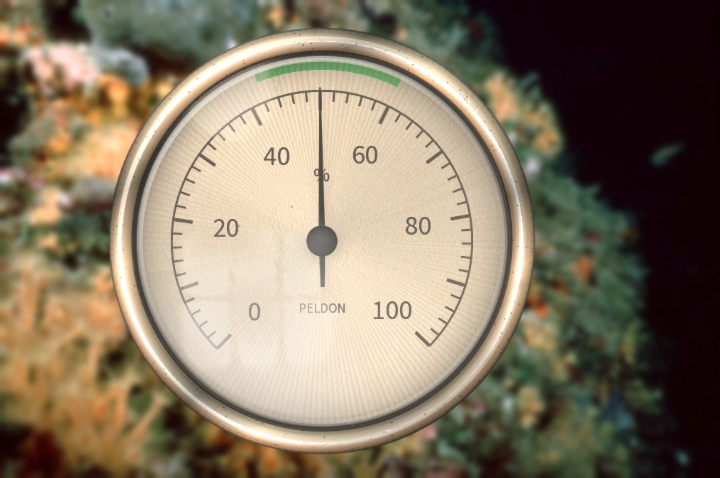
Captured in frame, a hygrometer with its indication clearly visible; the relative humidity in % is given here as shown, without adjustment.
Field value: 50 %
